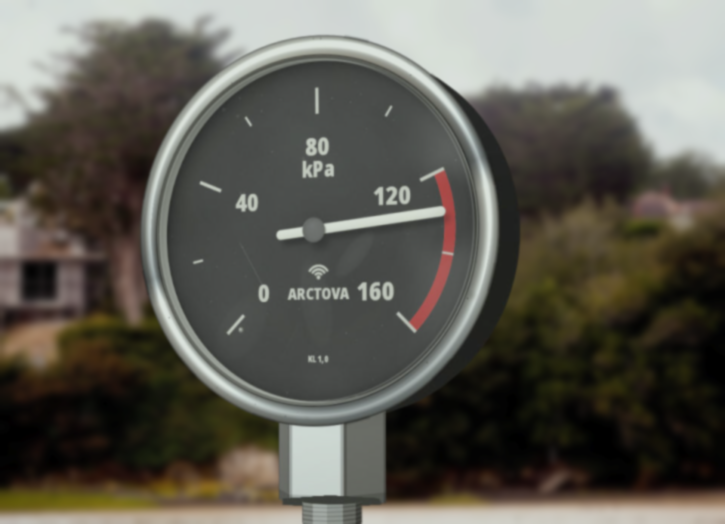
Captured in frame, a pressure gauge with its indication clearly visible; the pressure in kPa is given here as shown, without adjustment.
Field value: 130 kPa
